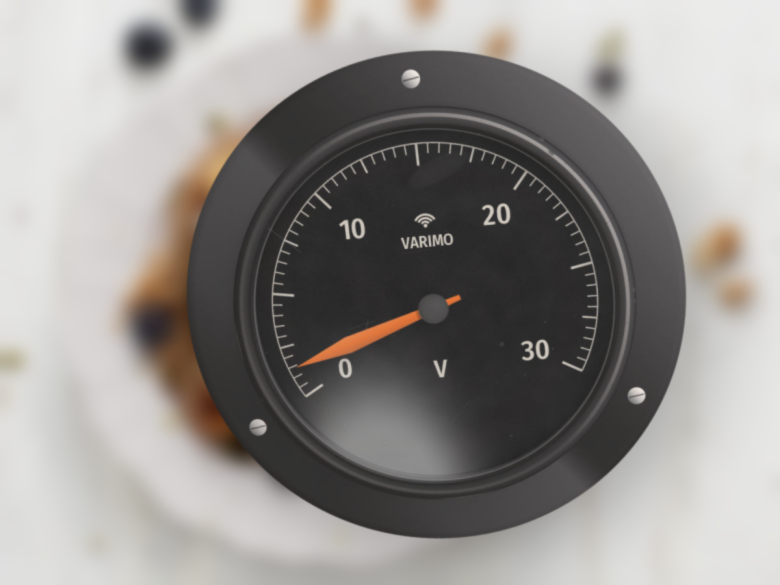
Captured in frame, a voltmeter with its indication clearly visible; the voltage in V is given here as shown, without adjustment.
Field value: 1.5 V
